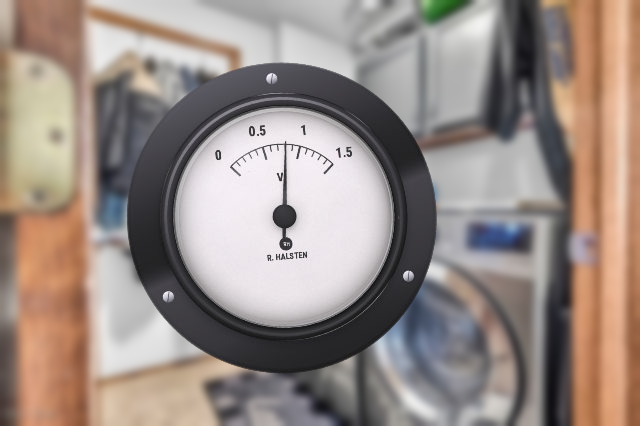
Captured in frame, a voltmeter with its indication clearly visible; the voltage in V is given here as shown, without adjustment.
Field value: 0.8 V
